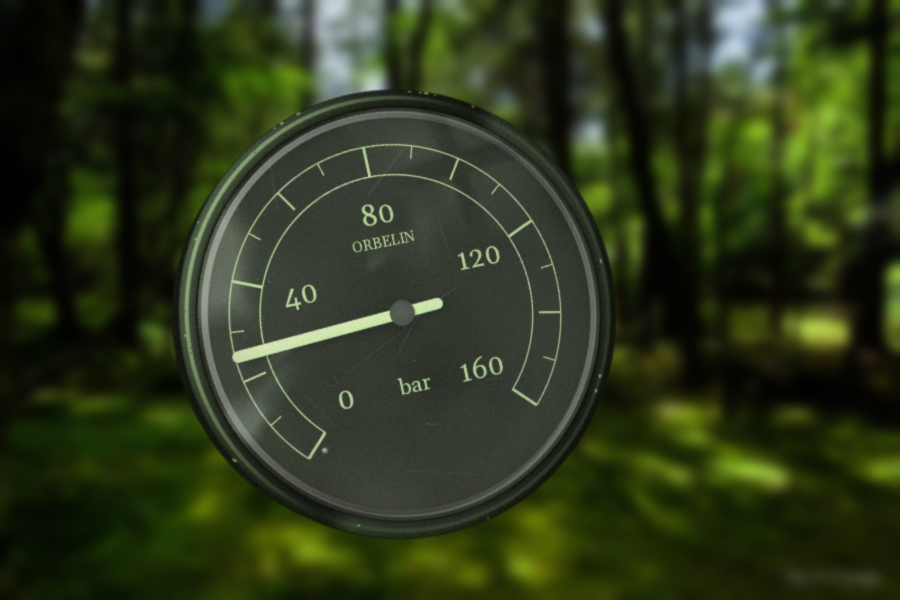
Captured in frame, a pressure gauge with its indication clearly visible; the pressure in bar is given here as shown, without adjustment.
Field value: 25 bar
